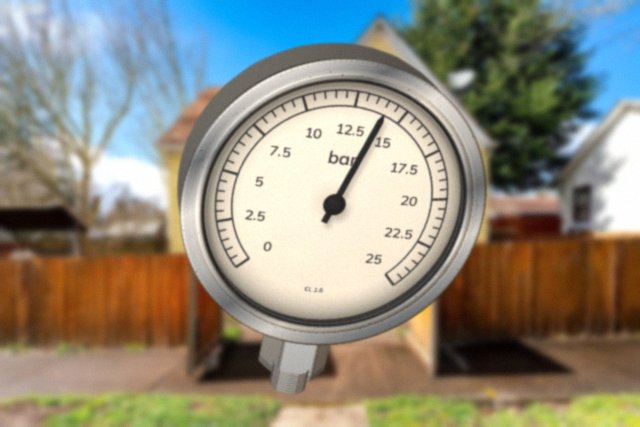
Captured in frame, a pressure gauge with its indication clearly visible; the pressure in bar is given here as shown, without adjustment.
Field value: 14 bar
